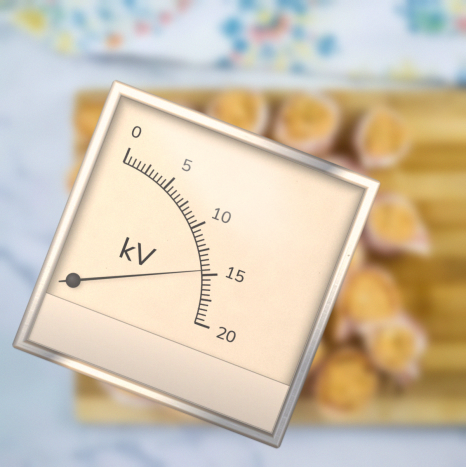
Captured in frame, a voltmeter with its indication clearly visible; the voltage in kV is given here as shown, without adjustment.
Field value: 14.5 kV
